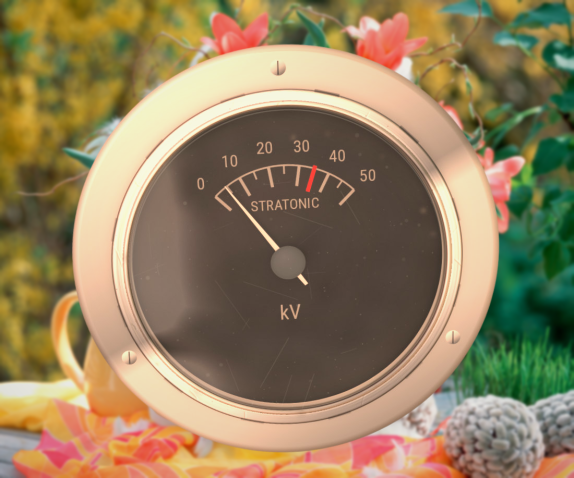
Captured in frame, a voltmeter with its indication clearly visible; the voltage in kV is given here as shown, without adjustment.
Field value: 5 kV
